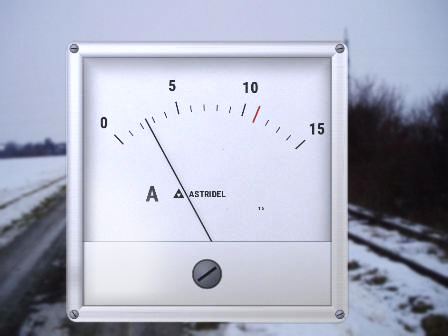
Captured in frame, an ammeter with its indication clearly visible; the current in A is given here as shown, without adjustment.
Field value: 2.5 A
